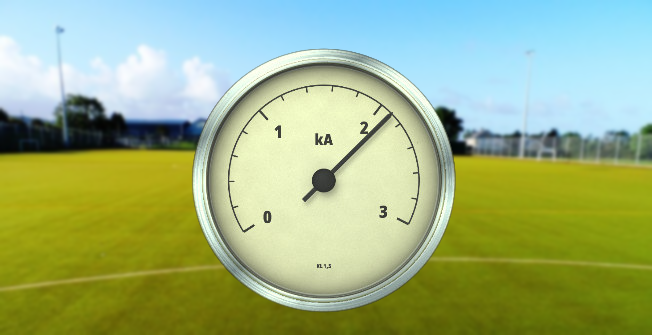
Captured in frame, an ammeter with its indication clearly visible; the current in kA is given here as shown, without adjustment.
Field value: 2.1 kA
